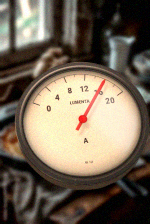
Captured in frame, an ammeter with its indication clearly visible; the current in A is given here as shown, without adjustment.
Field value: 16 A
